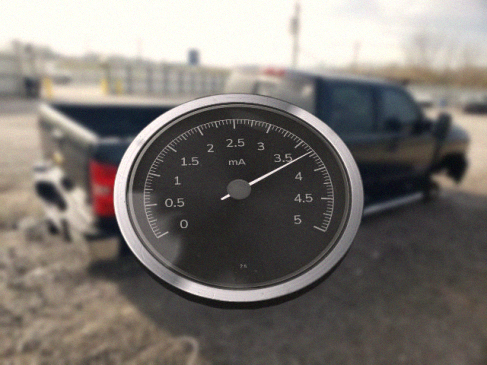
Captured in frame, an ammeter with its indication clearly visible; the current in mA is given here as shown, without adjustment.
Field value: 3.75 mA
